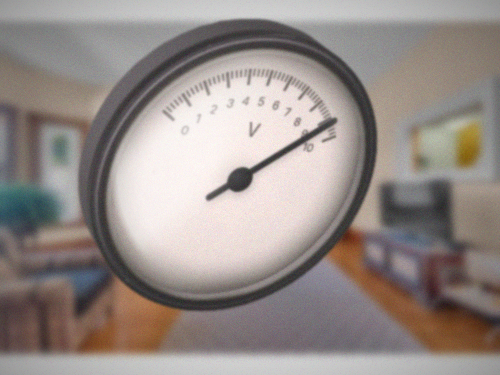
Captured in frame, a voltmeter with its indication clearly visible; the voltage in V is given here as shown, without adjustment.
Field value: 9 V
